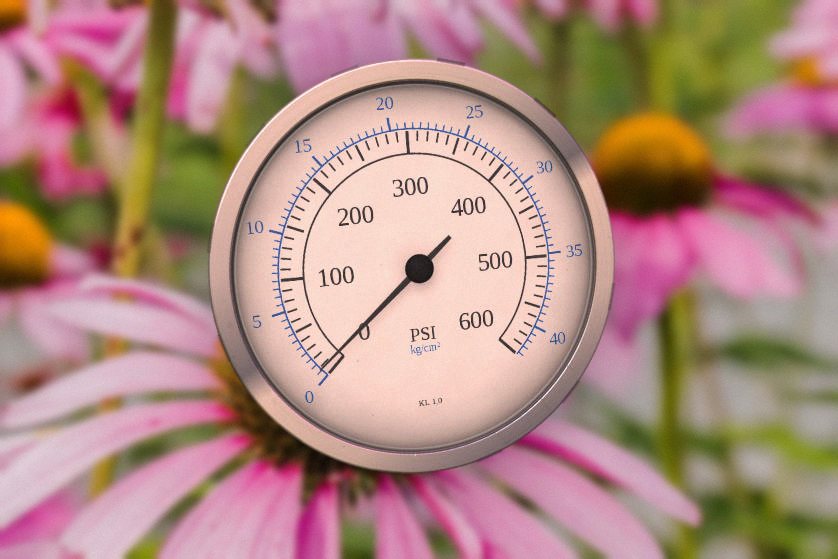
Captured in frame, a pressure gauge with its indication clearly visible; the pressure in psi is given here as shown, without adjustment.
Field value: 10 psi
